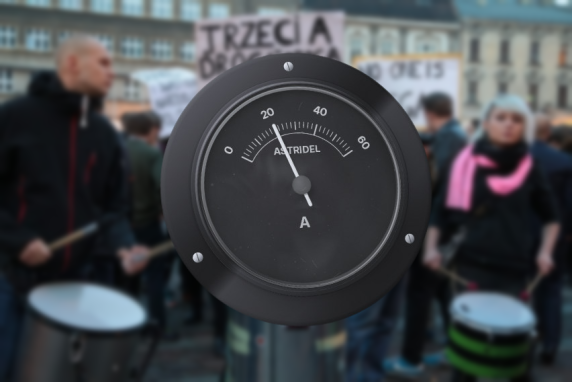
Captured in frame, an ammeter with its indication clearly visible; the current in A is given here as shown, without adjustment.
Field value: 20 A
